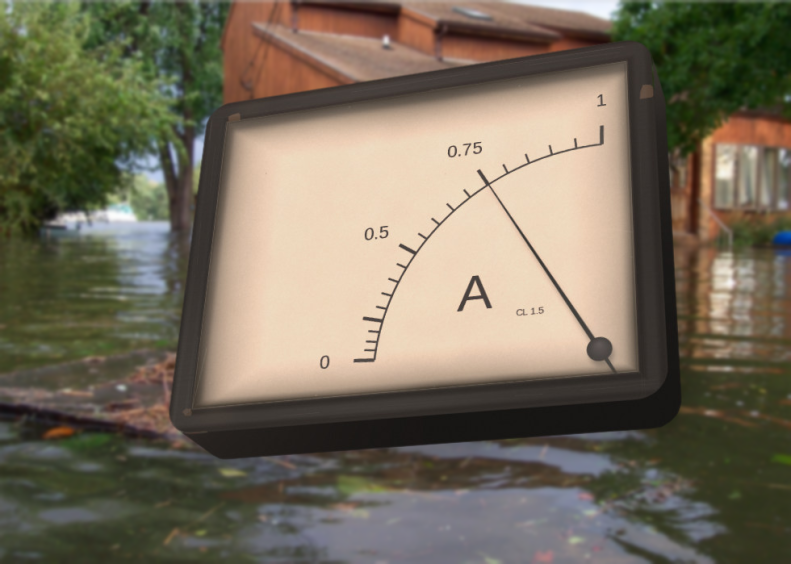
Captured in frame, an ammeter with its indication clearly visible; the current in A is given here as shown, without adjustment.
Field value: 0.75 A
